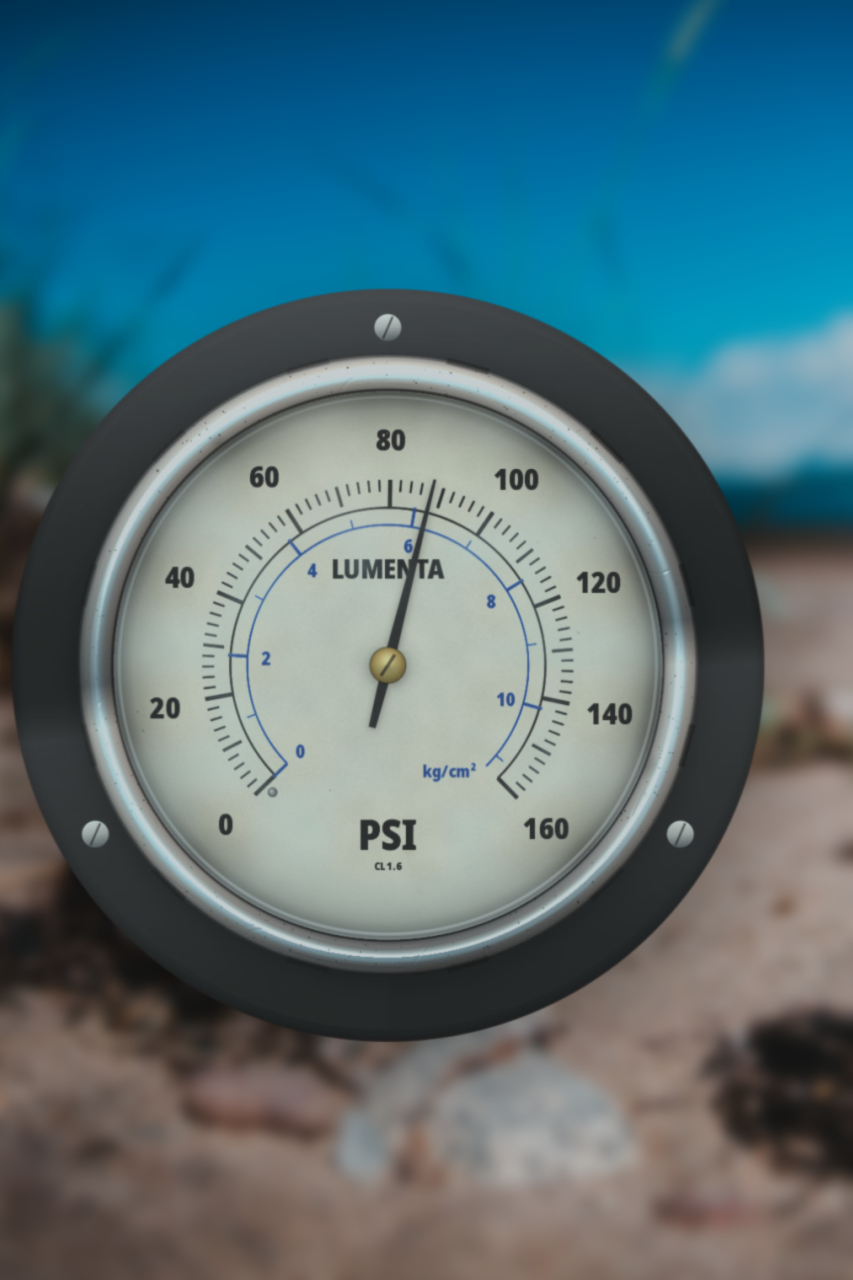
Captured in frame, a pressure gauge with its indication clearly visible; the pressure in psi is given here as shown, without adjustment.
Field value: 88 psi
